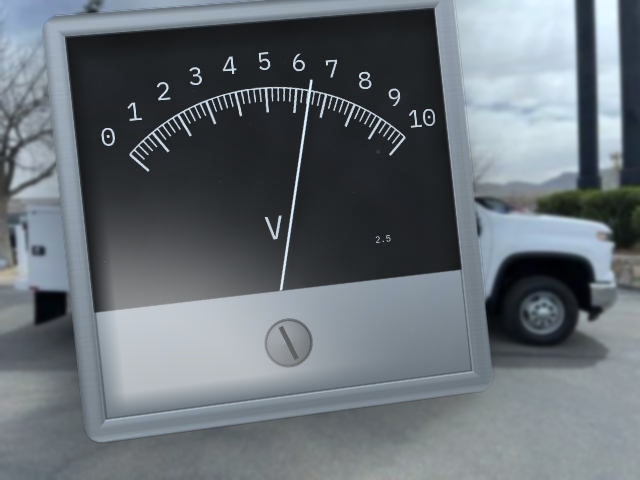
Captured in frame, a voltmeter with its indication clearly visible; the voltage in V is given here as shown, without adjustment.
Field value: 6.4 V
